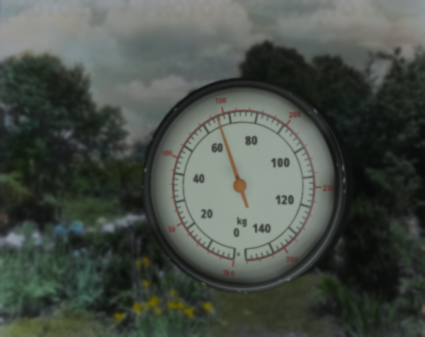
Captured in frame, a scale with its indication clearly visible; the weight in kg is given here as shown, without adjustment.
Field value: 66 kg
